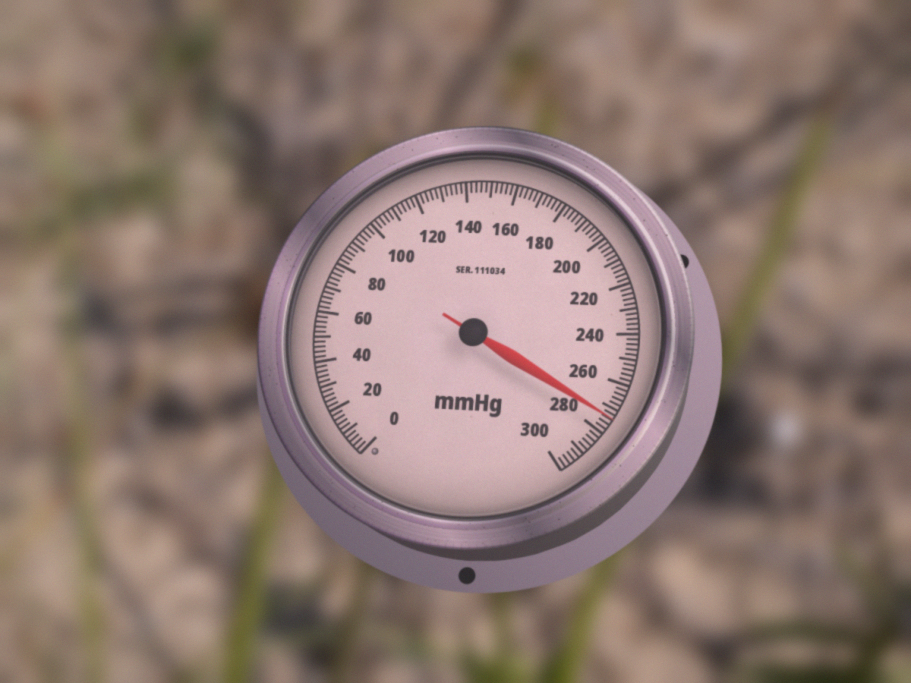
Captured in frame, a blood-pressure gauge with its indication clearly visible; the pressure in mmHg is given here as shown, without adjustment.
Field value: 274 mmHg
